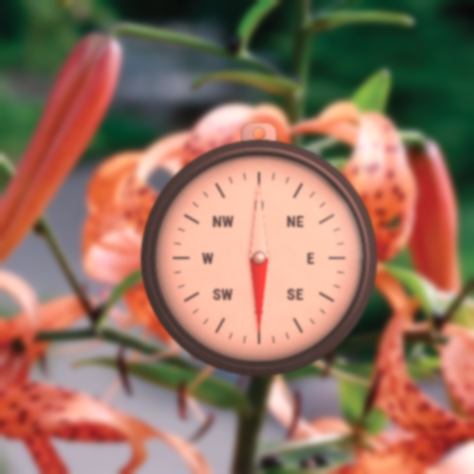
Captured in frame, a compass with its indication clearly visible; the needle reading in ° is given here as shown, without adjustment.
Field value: 180 °
